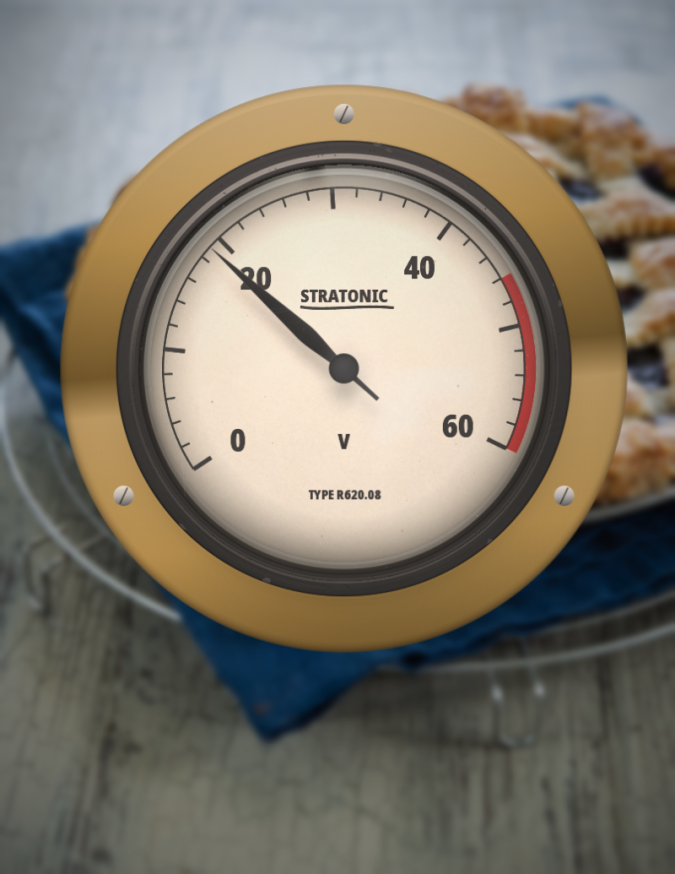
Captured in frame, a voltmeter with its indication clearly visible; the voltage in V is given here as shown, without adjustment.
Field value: 19 V
